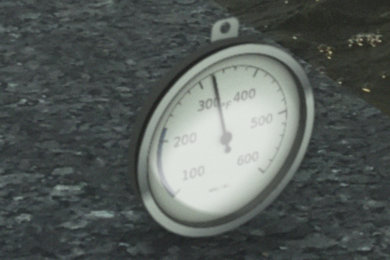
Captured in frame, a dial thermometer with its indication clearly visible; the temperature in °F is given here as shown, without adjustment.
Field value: 320 °F
